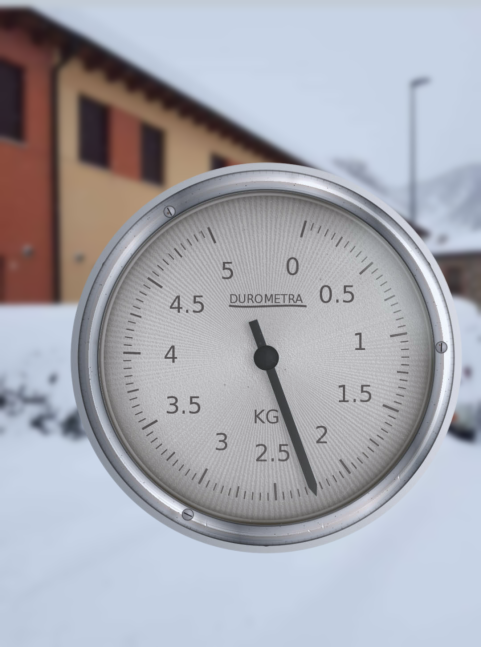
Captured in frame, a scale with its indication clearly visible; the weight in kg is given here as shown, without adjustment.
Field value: 2.25 kg
